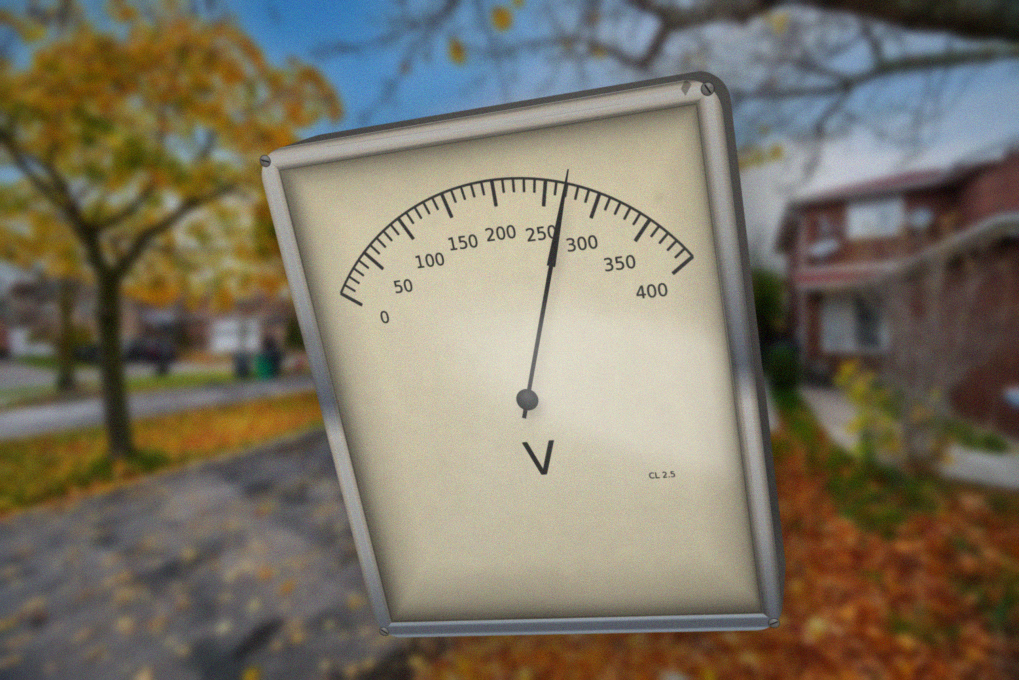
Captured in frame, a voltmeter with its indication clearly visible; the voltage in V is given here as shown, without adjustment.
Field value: 270 V
